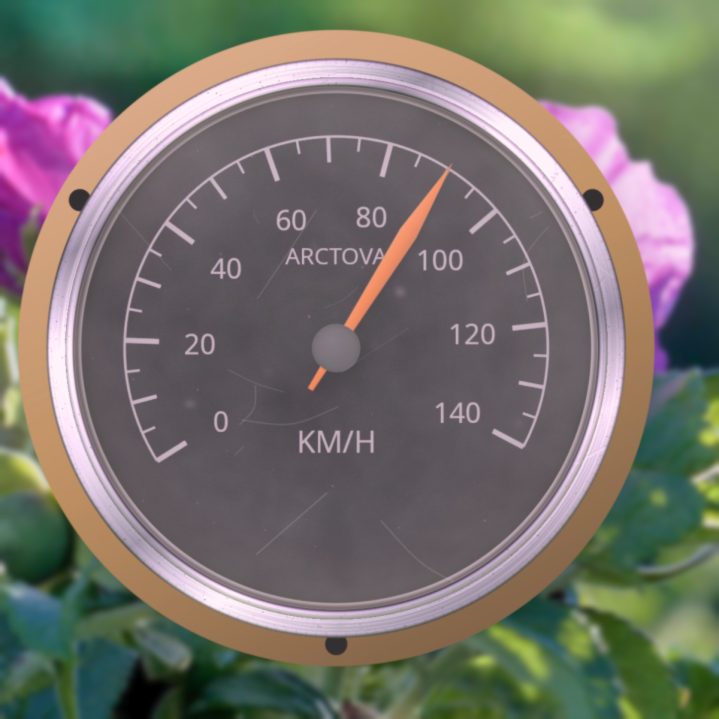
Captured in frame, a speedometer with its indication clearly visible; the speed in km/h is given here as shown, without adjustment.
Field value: 90 km/h
